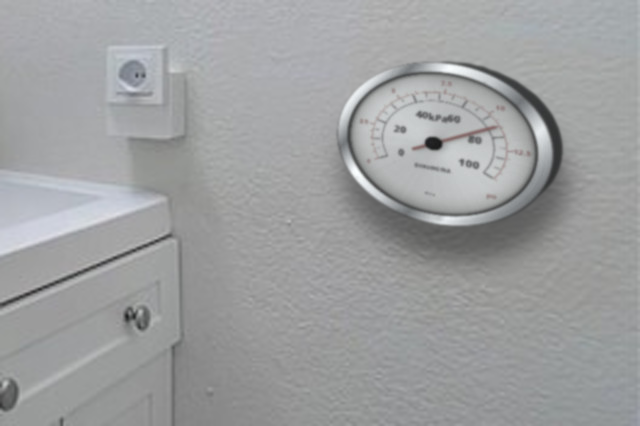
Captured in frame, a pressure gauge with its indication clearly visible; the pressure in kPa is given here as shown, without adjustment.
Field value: 75 kPa
